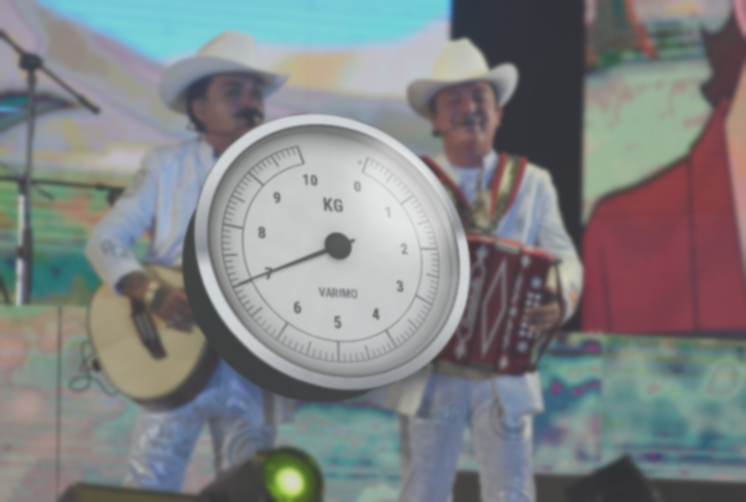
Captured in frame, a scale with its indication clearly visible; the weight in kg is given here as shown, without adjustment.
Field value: 7 kg
